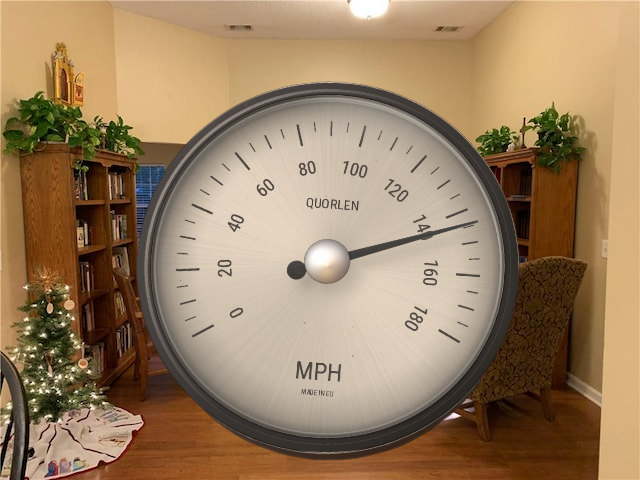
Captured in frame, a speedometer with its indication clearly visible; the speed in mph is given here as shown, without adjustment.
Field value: 145 mph
